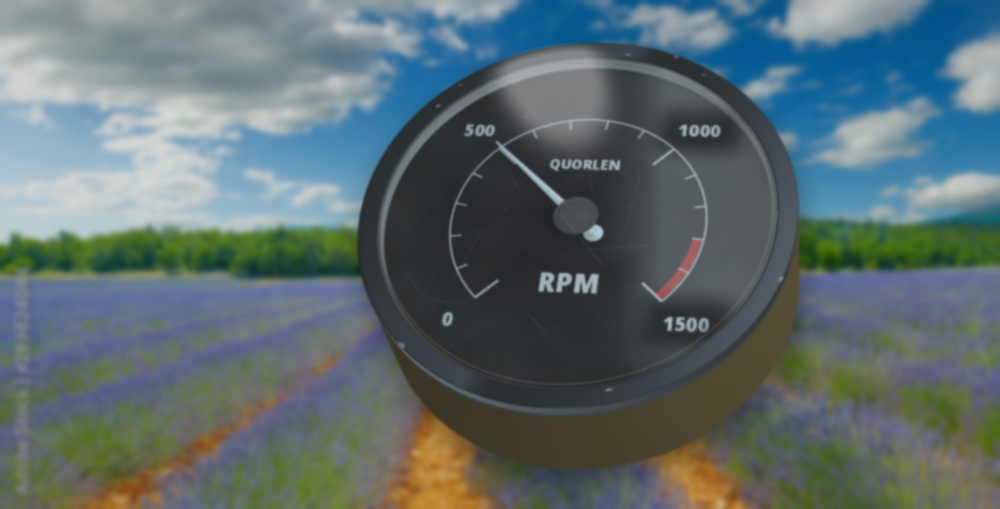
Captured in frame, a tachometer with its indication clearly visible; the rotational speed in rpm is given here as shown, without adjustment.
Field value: 500 rpm
